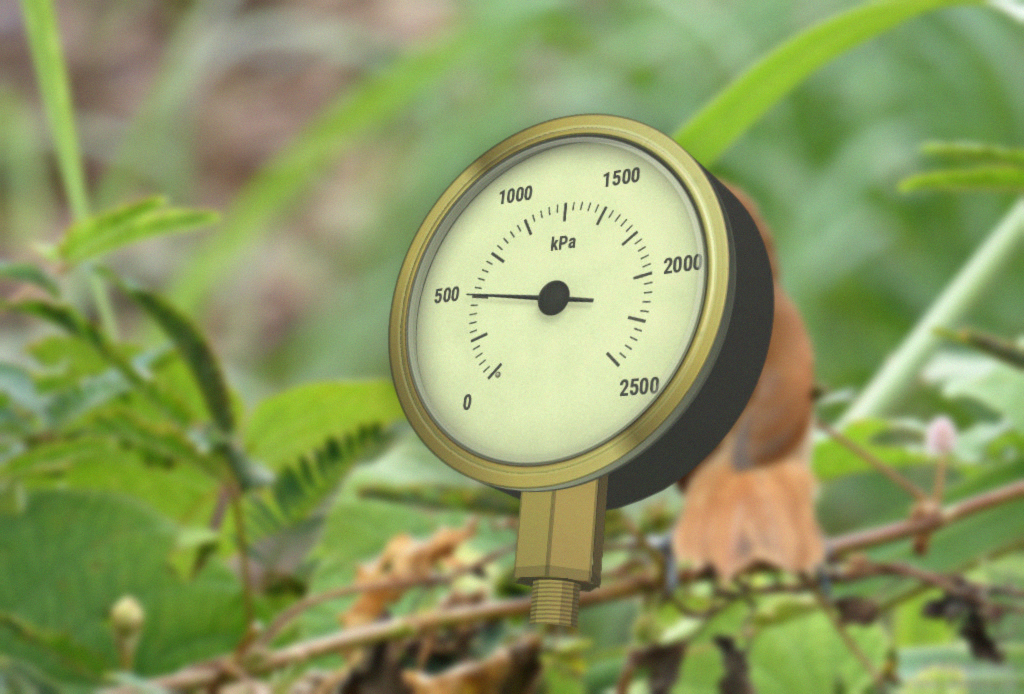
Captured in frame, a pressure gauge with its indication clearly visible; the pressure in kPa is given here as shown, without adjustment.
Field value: 500 kPa
